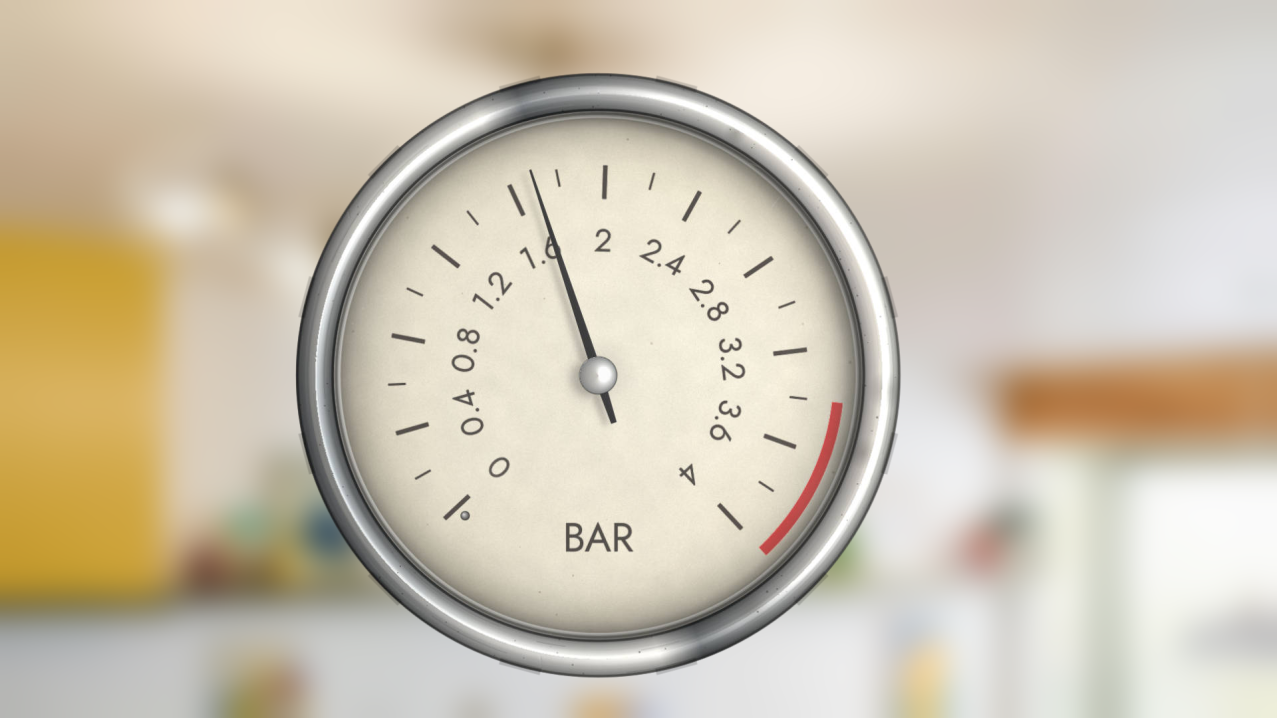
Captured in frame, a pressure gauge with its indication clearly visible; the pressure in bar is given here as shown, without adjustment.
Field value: 1.7 bar
